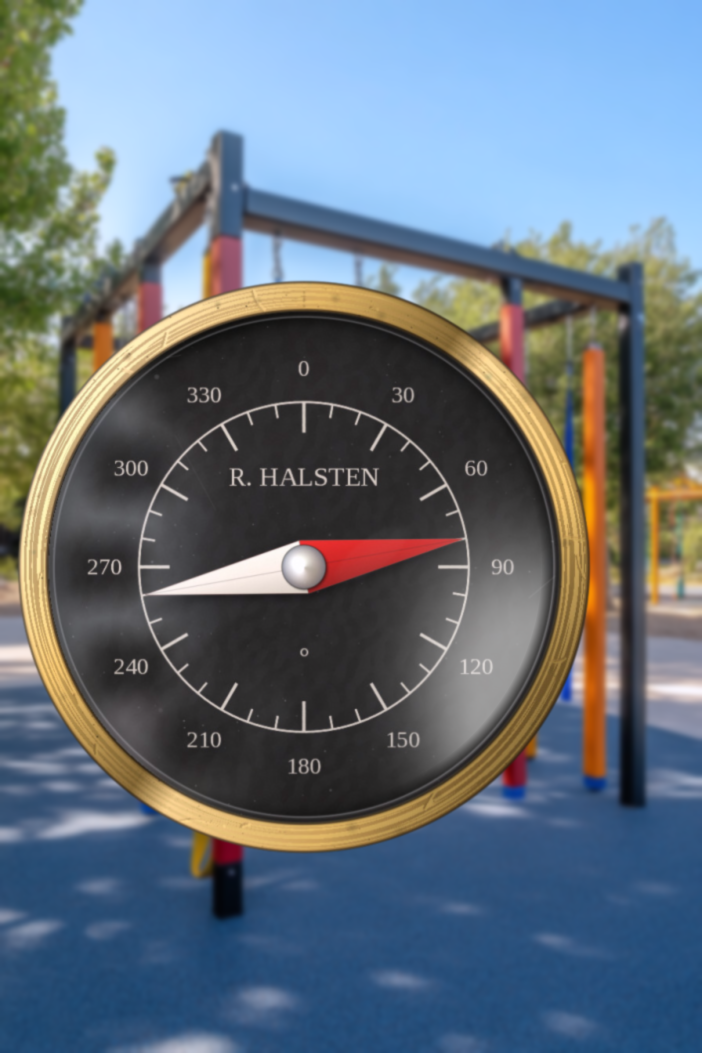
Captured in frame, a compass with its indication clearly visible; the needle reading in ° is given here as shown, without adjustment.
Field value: 80 °
